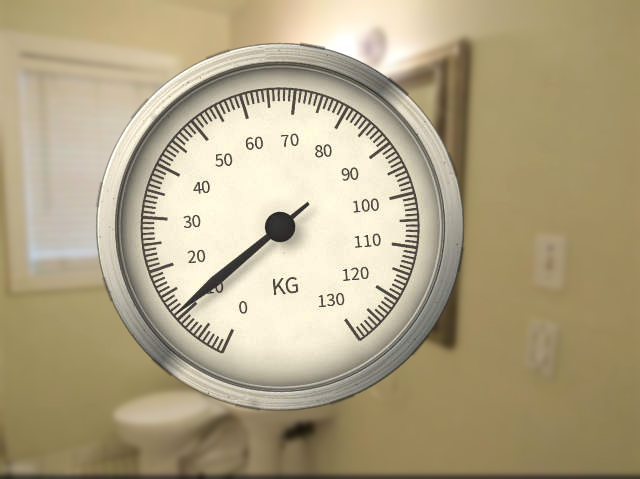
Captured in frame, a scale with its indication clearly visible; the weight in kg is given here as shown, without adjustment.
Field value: 11 kg
